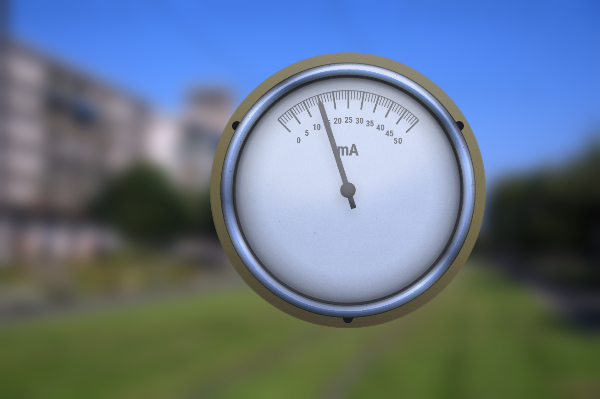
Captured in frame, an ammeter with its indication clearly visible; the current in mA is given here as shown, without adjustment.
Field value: 15 mA
